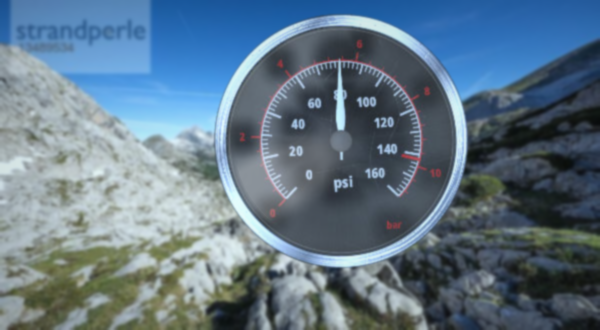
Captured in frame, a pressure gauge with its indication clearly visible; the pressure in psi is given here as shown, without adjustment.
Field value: 80 psi
